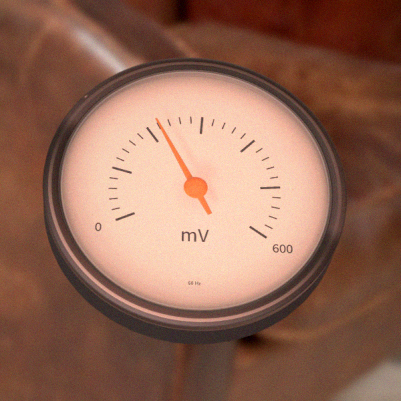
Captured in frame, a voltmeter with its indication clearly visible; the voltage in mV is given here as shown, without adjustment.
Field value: 220 mV
